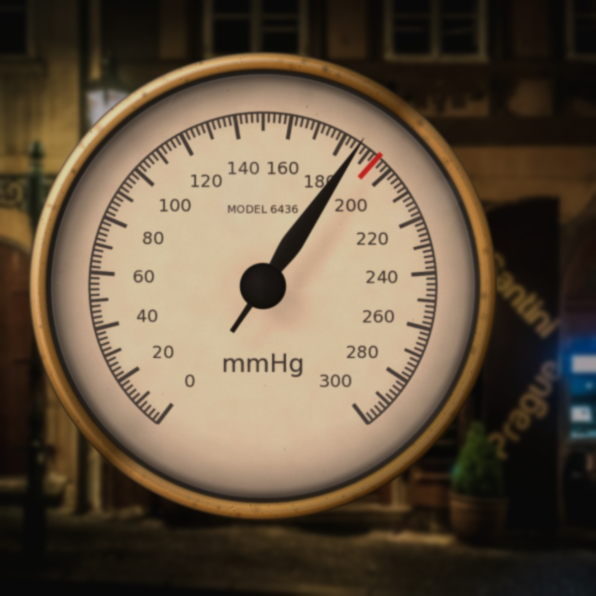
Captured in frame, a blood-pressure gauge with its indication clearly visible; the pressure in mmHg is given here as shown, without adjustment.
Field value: 186 mmHg
